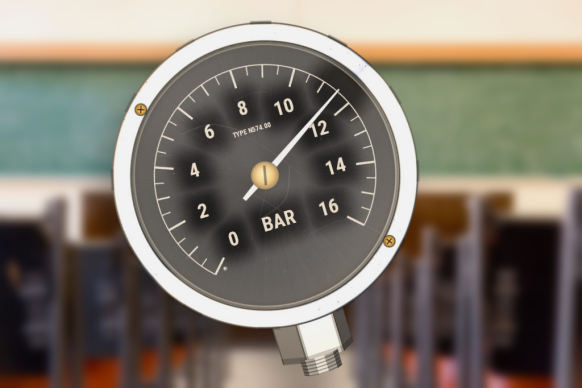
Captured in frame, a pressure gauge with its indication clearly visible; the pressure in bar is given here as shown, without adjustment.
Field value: 11.5 bar
